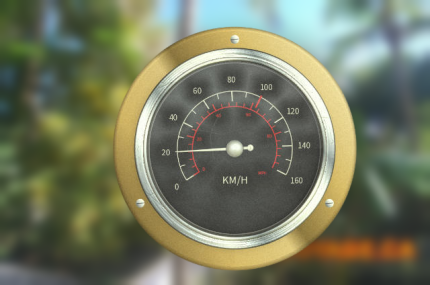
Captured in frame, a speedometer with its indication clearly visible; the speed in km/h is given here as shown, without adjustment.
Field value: 20 km/h
